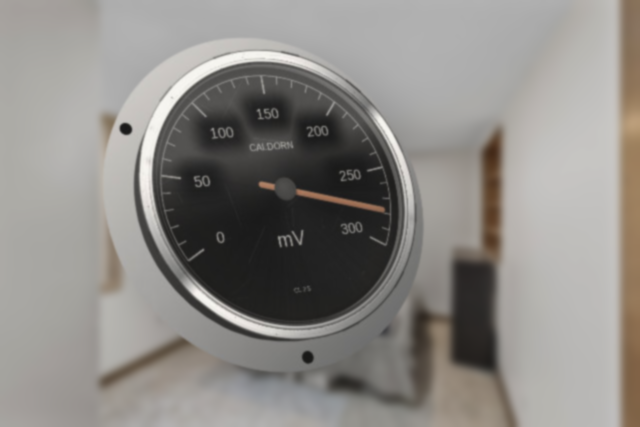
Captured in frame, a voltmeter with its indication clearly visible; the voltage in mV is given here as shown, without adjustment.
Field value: 280 mV
